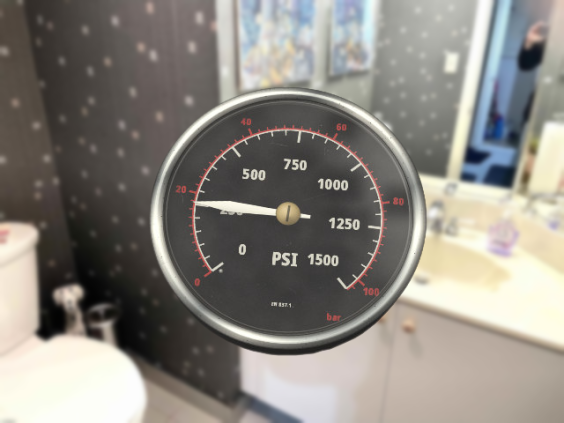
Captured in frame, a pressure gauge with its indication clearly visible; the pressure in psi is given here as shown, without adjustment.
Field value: 250 psi
